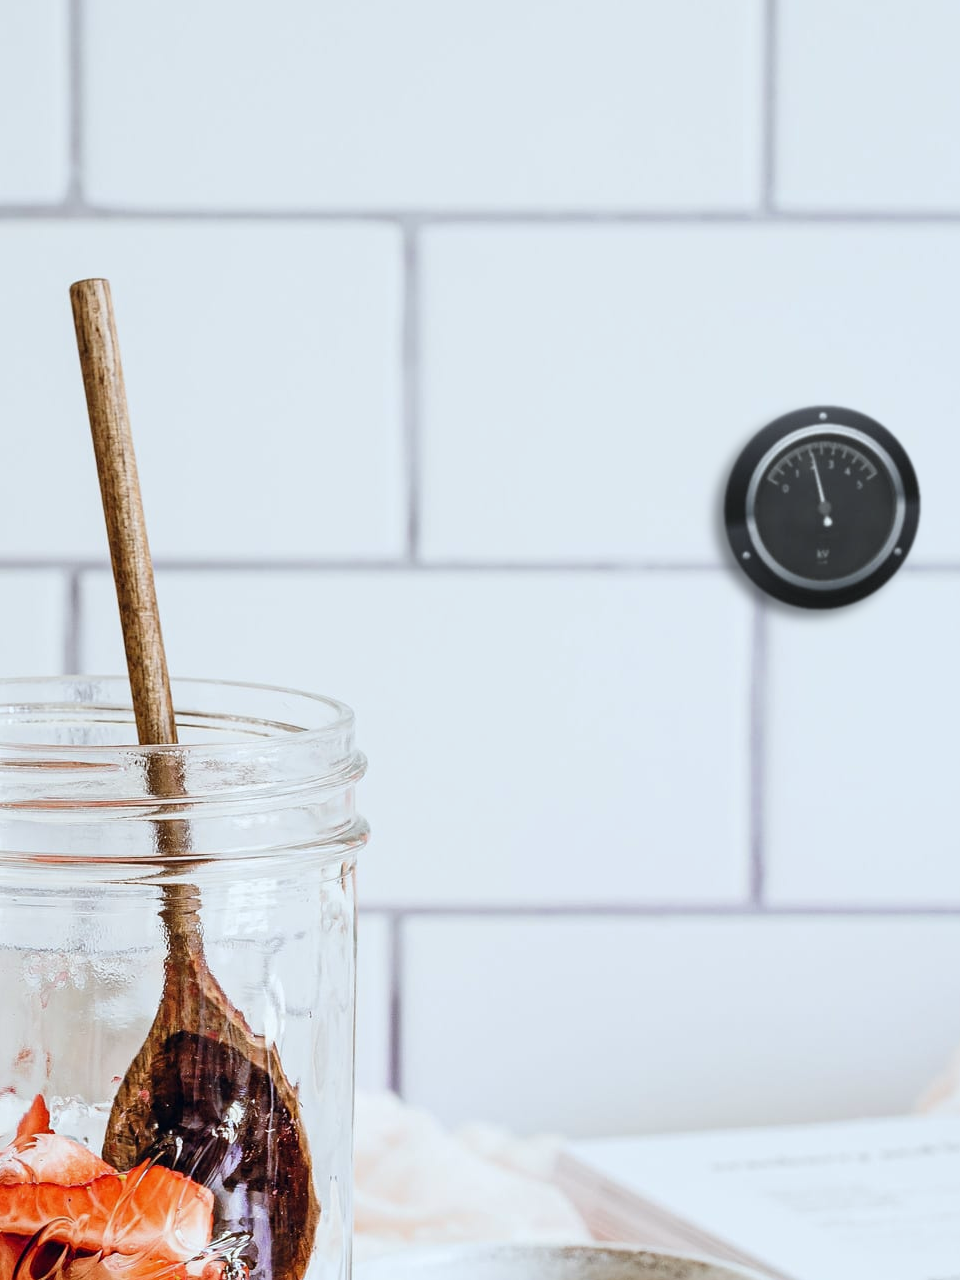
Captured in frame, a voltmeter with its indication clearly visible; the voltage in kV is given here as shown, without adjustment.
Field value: 2 kV
